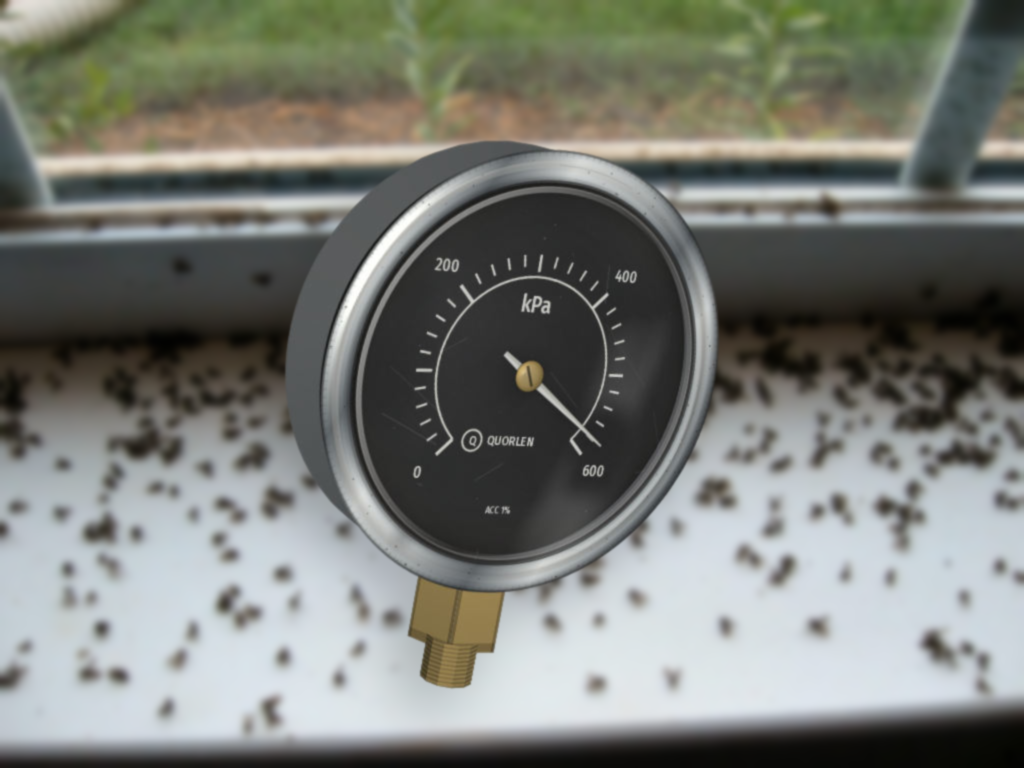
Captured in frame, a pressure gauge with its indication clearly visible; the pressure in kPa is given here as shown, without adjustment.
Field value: 580 kPa
